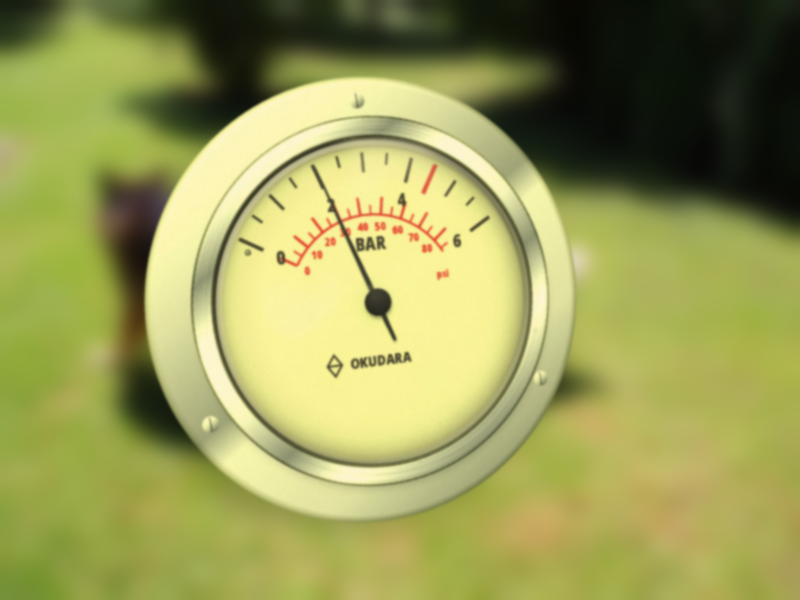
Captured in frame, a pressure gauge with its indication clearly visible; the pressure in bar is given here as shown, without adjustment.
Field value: 2 bar
